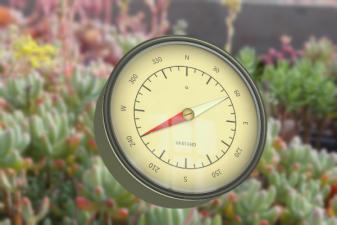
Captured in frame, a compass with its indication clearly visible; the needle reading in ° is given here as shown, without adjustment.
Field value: 240 °
